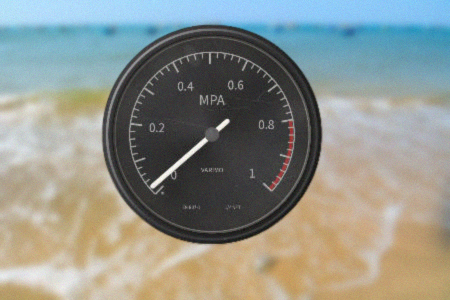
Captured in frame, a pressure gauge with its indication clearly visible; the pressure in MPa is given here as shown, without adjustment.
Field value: 0.02 MPa
